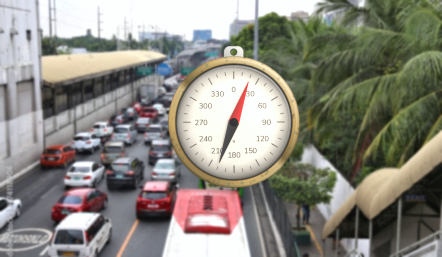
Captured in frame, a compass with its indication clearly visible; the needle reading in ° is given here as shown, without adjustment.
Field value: 20 °
